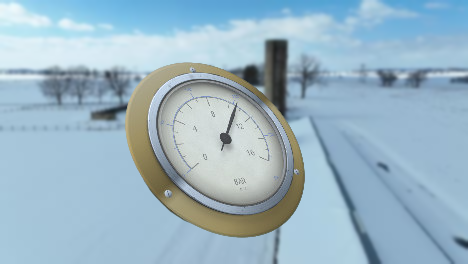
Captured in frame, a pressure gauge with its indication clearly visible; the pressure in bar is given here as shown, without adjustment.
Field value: 10.5 bar
